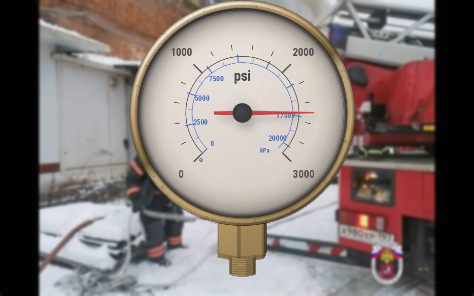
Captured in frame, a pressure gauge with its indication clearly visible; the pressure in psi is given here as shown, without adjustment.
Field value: 2500 psi
